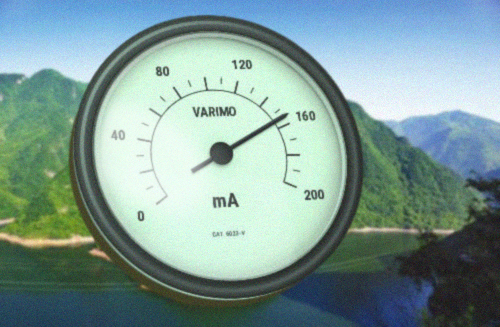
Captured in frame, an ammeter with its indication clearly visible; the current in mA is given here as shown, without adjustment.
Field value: 155 mA
